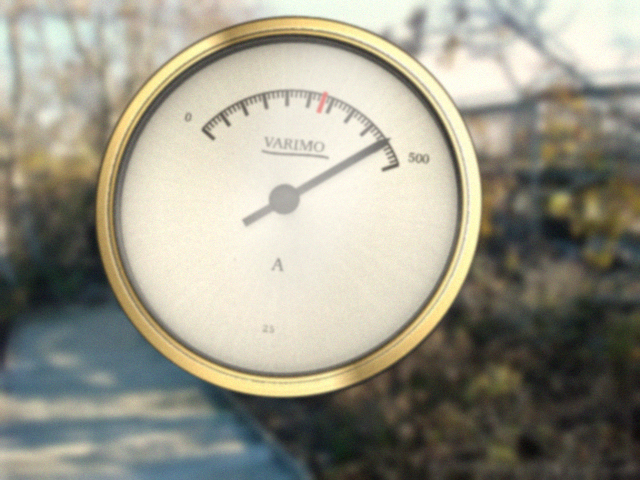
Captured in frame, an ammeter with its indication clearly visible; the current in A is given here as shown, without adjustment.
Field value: 450 A
